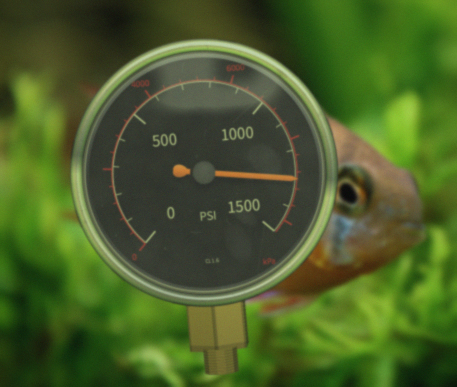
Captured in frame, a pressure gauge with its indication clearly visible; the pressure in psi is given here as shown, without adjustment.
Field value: 1300 psi
